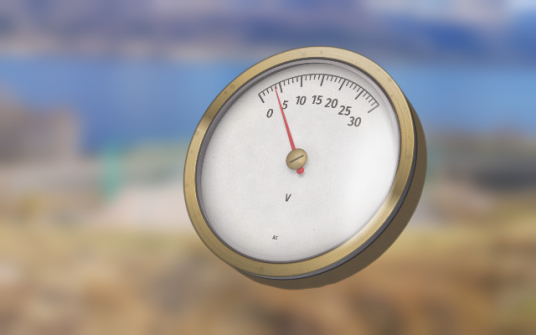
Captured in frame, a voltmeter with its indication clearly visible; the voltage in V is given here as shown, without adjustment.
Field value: 4 V
